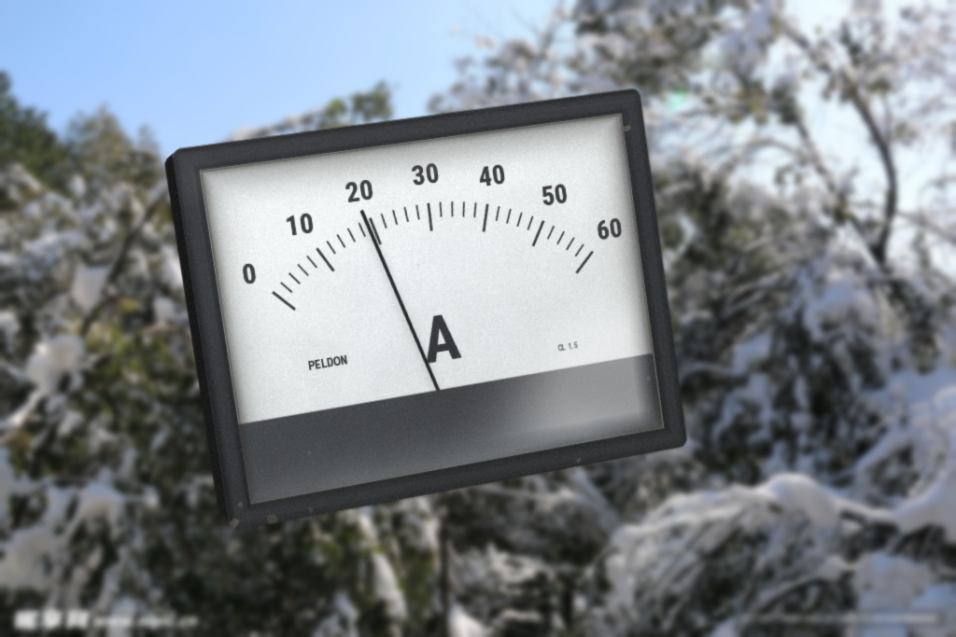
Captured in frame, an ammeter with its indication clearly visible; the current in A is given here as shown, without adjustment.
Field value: 19 A
